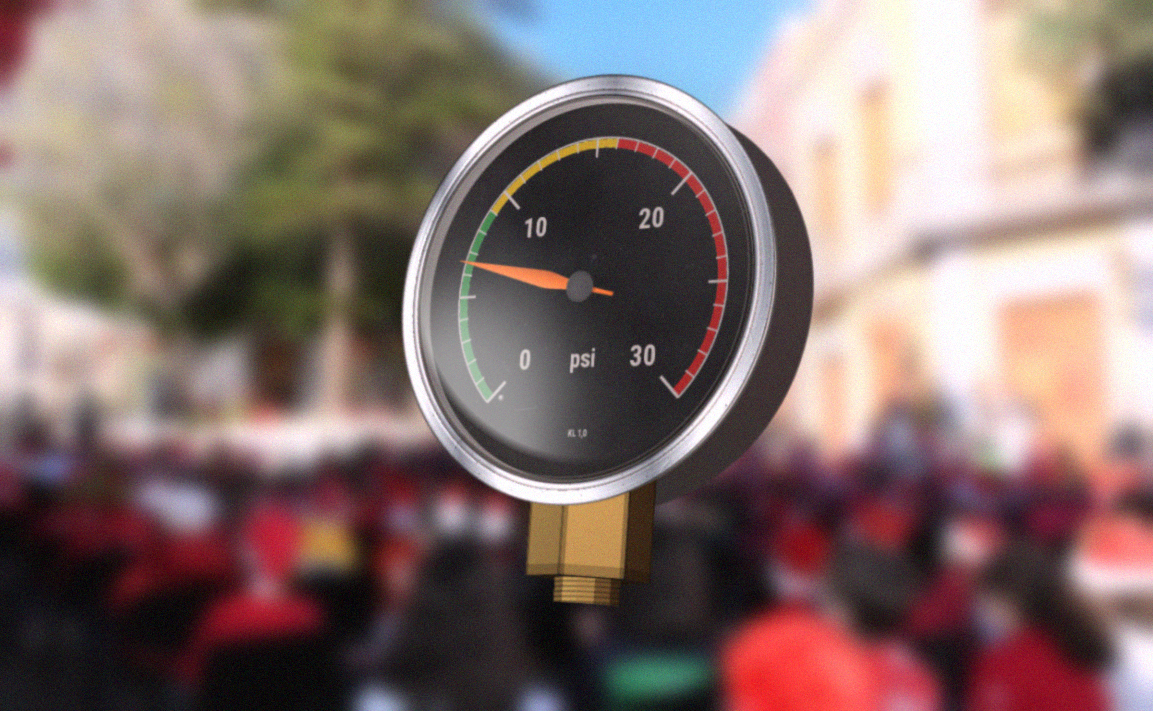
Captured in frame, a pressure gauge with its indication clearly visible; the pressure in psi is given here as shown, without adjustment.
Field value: 6.5 psi
